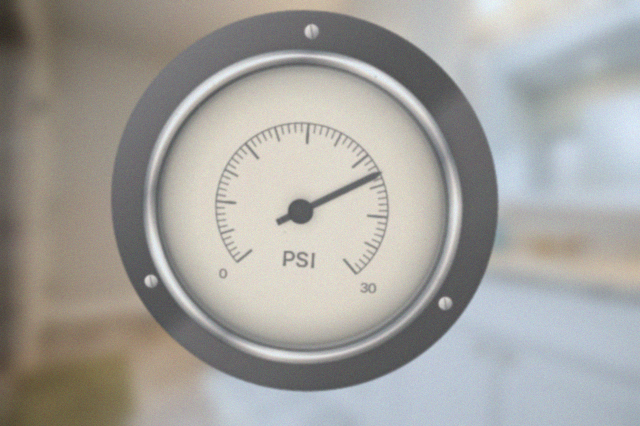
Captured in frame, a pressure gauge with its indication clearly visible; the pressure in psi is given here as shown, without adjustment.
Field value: 21.5 psi
